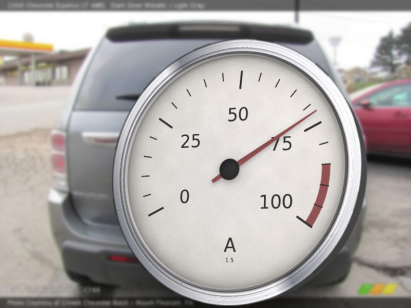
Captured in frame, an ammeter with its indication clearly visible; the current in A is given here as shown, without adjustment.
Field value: 72.5 A
